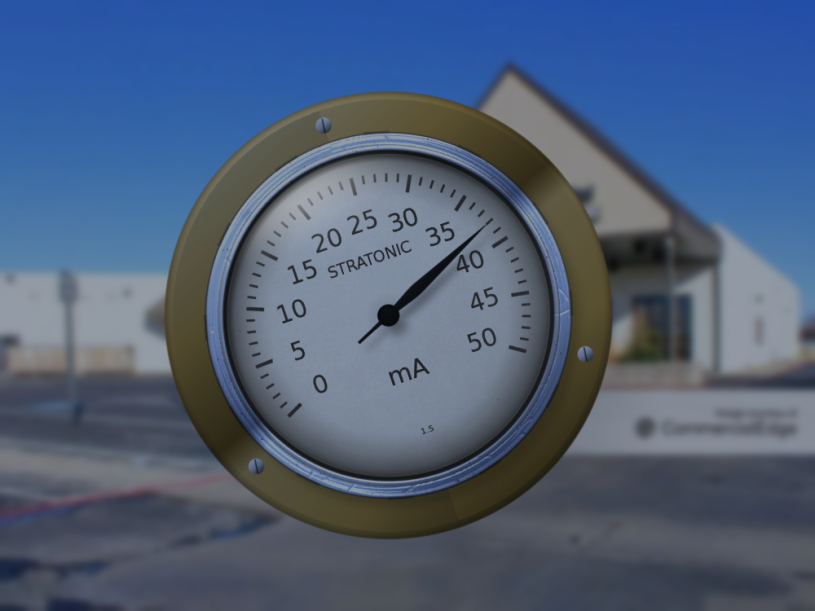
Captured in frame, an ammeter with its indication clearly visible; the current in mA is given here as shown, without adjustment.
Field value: 38 mA
